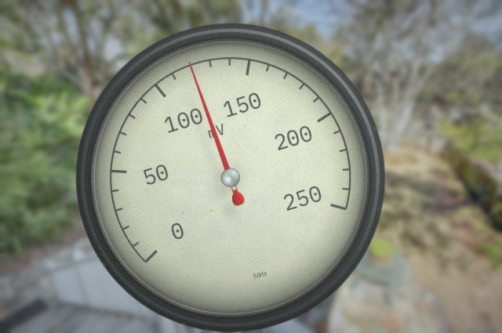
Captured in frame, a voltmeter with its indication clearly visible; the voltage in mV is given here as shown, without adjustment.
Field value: 120 mV
